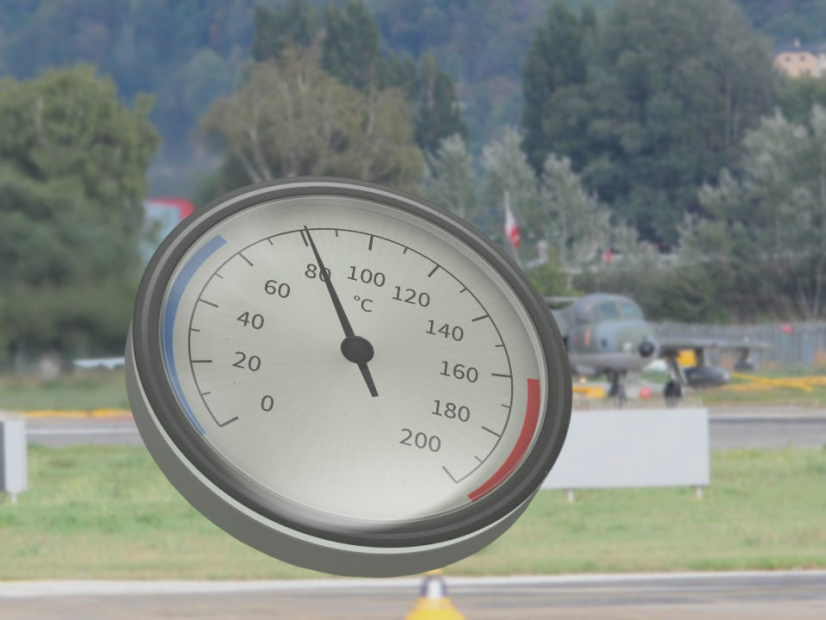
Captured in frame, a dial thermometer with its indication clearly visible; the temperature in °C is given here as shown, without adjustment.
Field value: 80 °C
